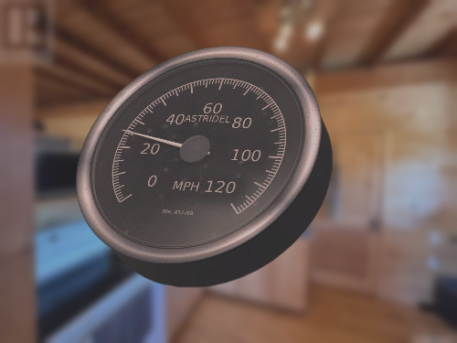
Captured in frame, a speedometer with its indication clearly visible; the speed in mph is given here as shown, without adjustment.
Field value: 25 mph
